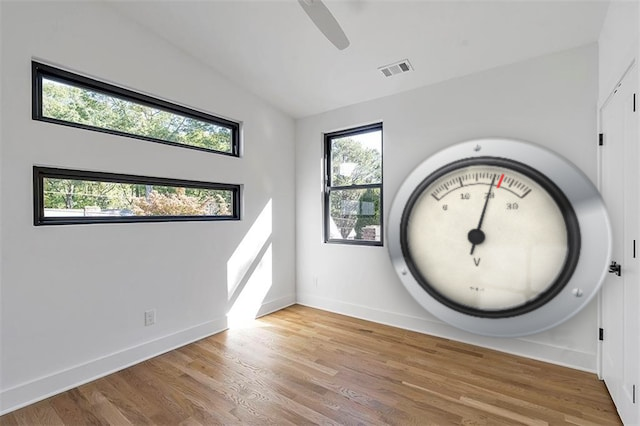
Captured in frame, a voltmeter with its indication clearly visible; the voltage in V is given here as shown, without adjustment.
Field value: 20 V
